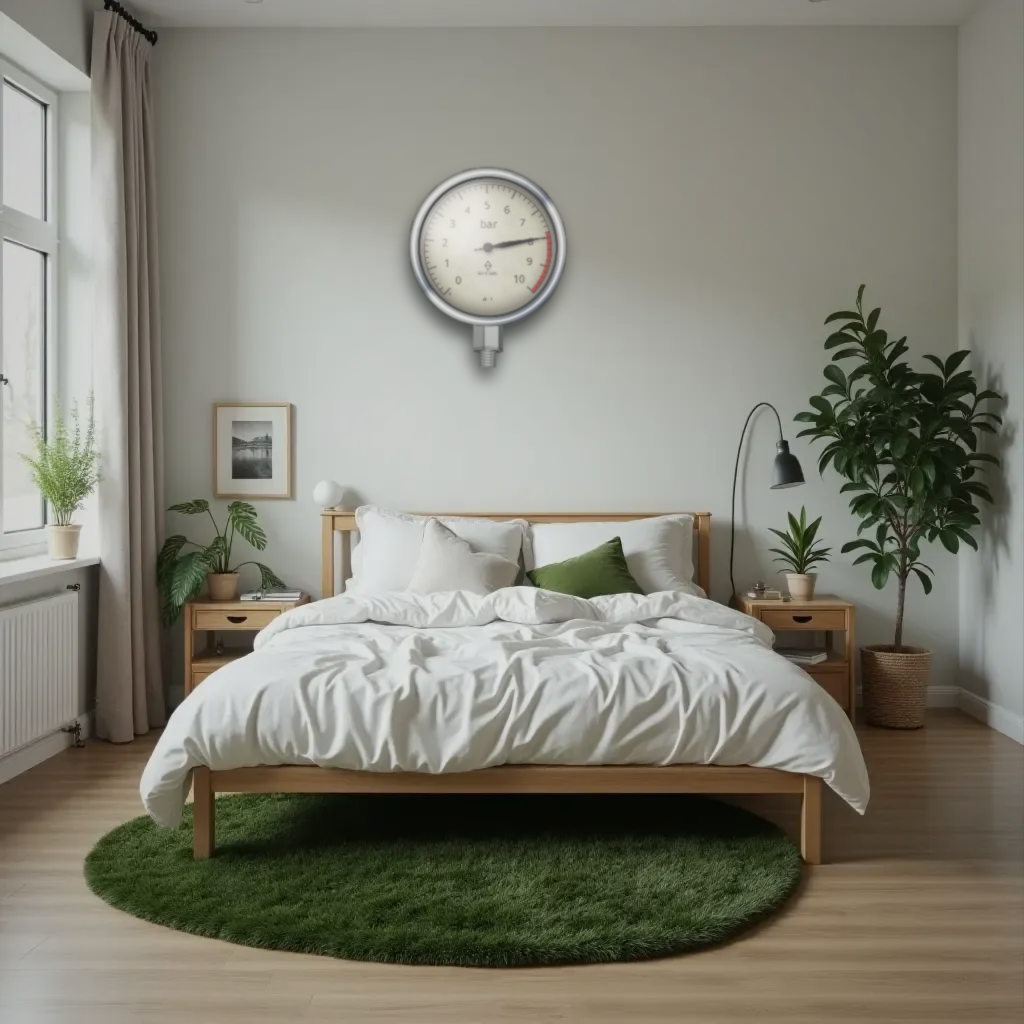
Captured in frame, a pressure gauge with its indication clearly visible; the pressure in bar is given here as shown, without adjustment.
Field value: 8 bar
